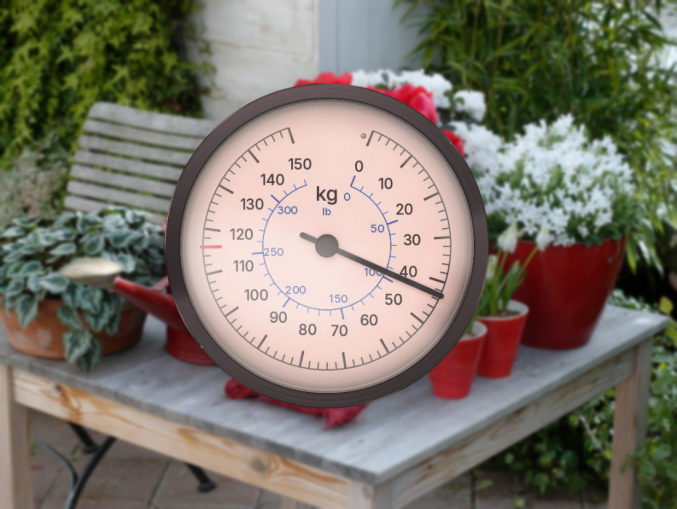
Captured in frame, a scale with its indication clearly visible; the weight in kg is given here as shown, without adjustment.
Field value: 43 kg
